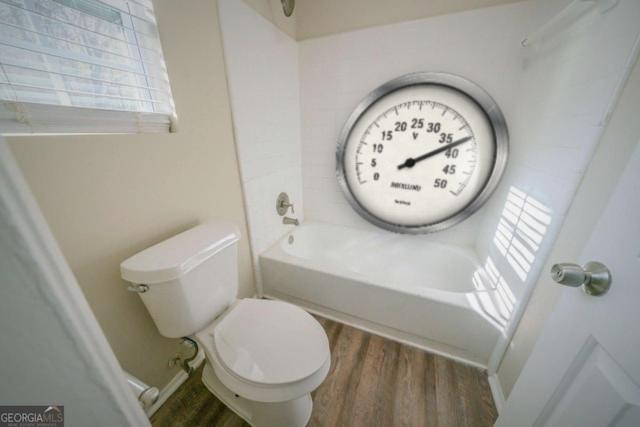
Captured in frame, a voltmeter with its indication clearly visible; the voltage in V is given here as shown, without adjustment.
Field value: 37.5 V
